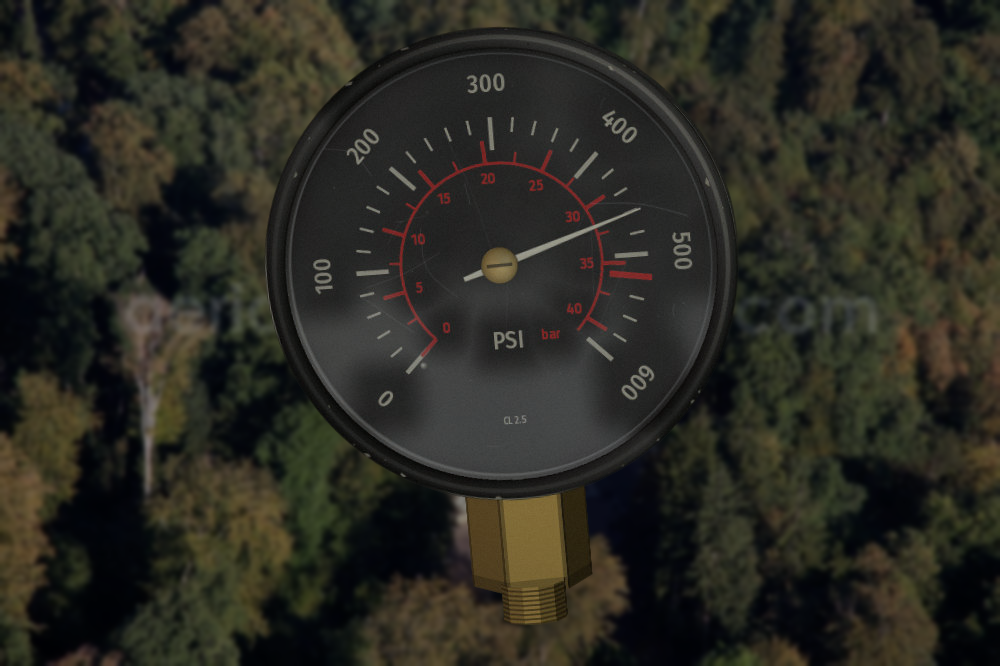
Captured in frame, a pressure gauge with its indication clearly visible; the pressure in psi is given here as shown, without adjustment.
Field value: 460 psi
